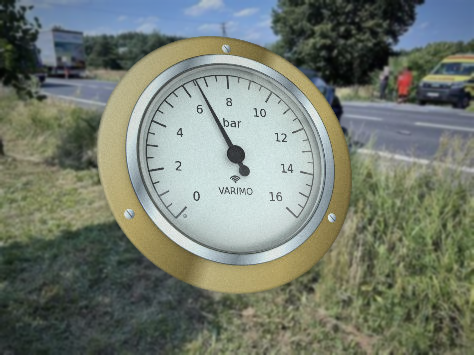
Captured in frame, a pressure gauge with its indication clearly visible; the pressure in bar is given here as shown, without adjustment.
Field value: 6.5 bar
